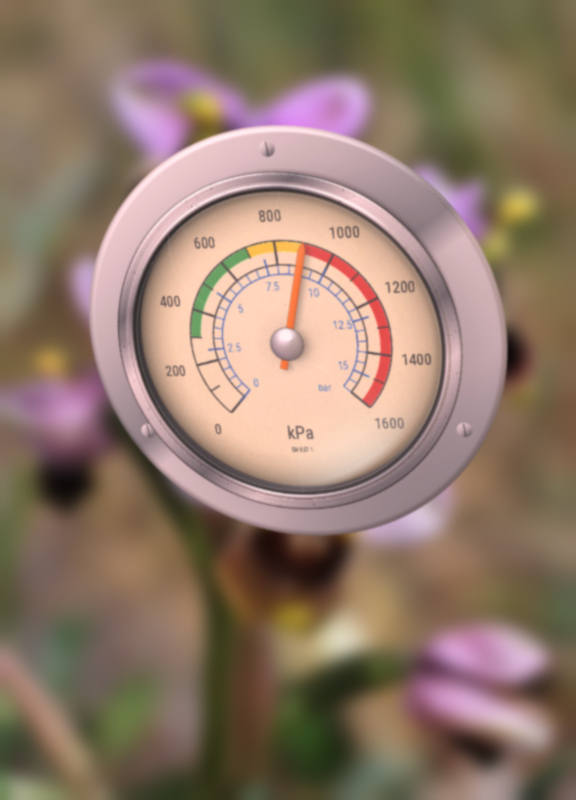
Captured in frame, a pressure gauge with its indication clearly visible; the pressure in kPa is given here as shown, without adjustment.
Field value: 900 kPa
